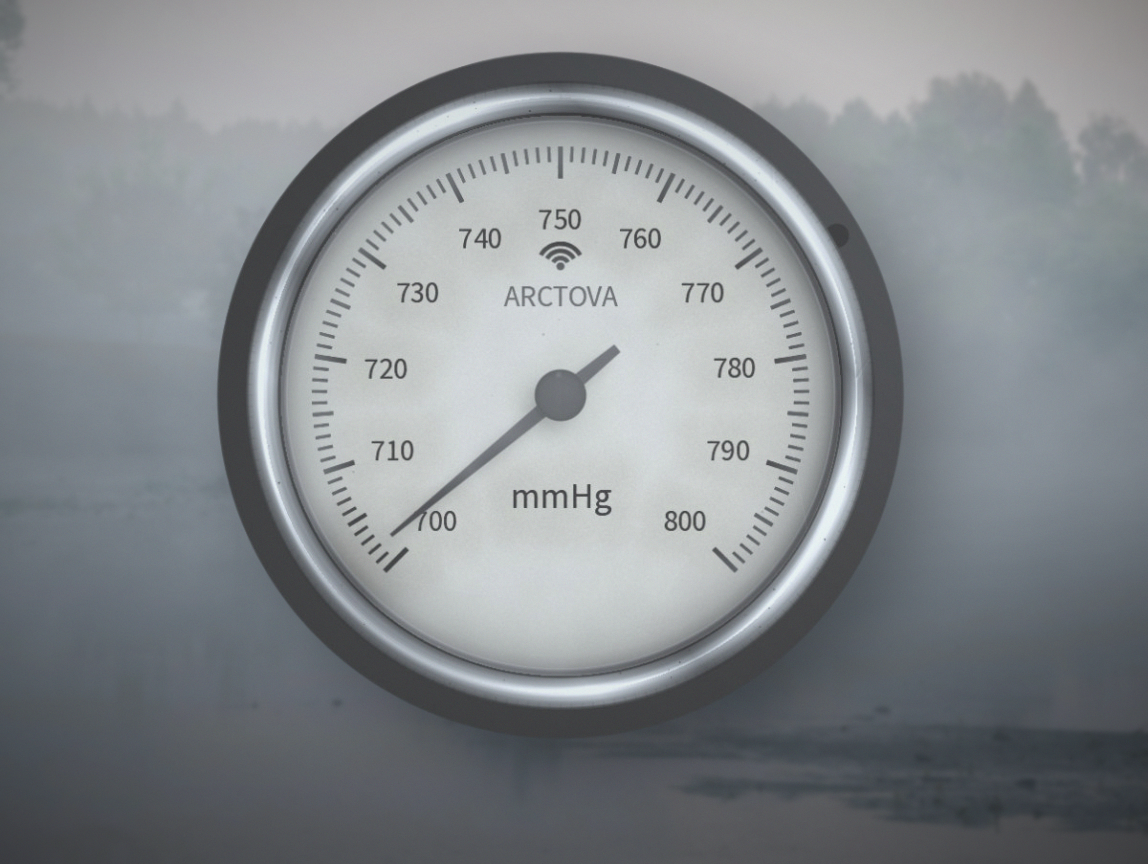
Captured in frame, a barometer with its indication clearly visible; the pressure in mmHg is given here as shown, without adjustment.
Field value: 702 mmHg
